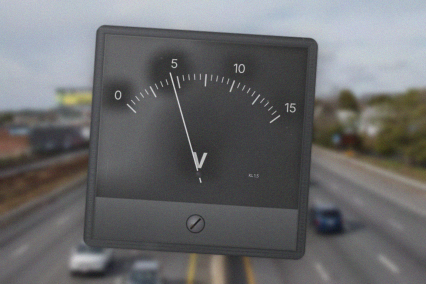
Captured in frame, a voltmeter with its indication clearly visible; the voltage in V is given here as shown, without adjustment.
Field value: 4.5 V
